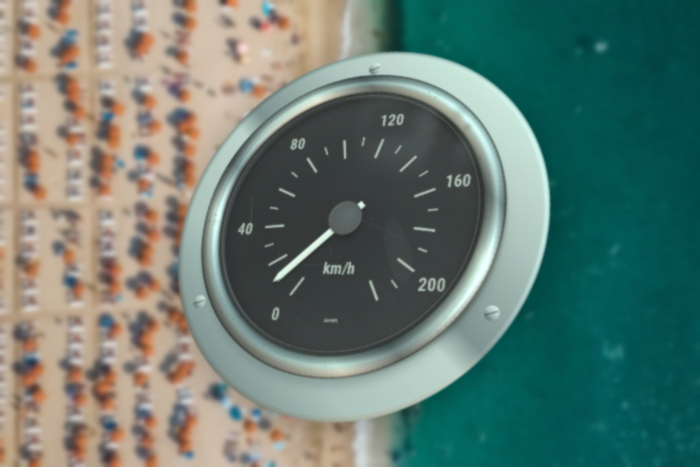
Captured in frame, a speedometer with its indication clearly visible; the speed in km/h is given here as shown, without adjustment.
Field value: 10 km/h
